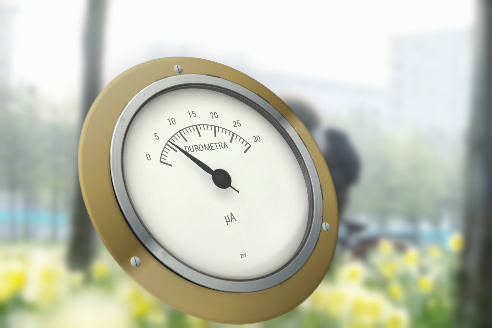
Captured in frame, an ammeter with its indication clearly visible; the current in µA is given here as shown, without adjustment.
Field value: 5 µA
